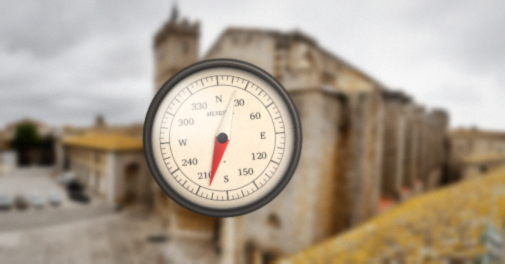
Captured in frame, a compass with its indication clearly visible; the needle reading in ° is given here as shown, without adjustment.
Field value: 200 °
